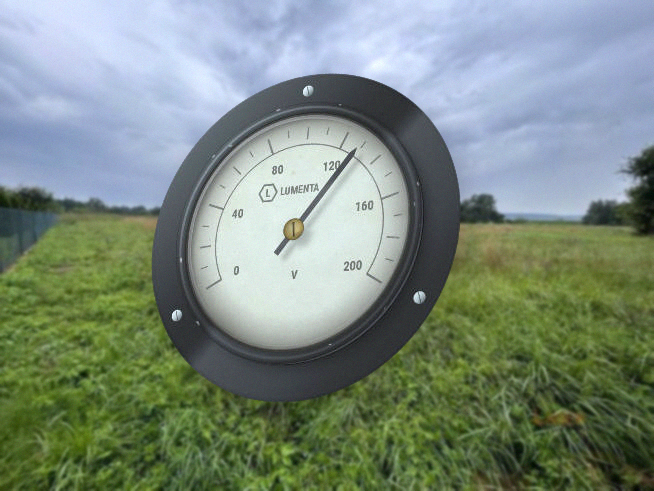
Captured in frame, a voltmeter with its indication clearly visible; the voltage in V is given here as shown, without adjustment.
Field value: 130 V
